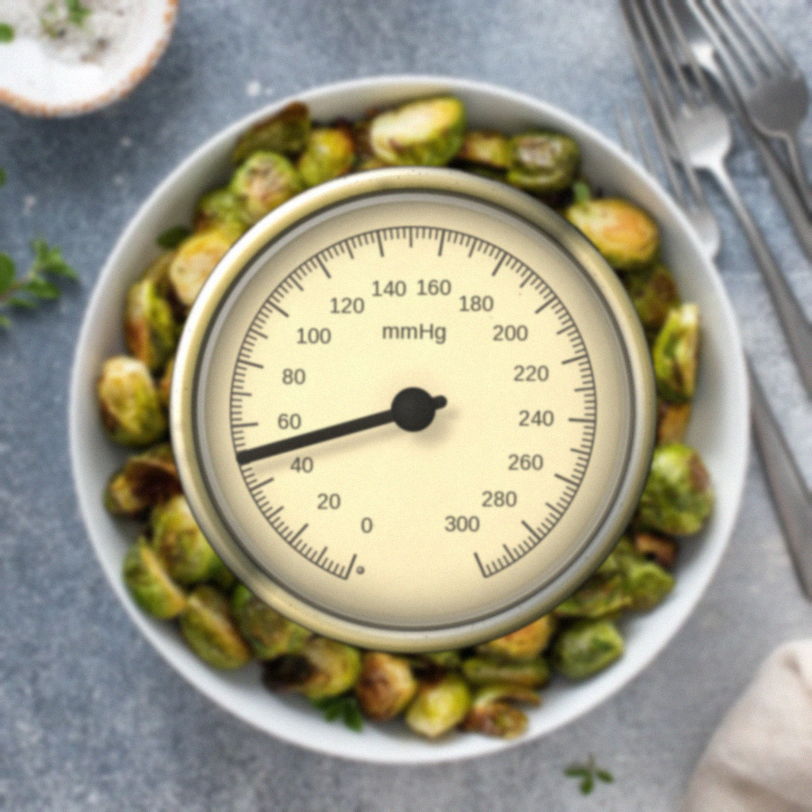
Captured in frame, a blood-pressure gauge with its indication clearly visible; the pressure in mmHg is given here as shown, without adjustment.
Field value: 50 mmHg
